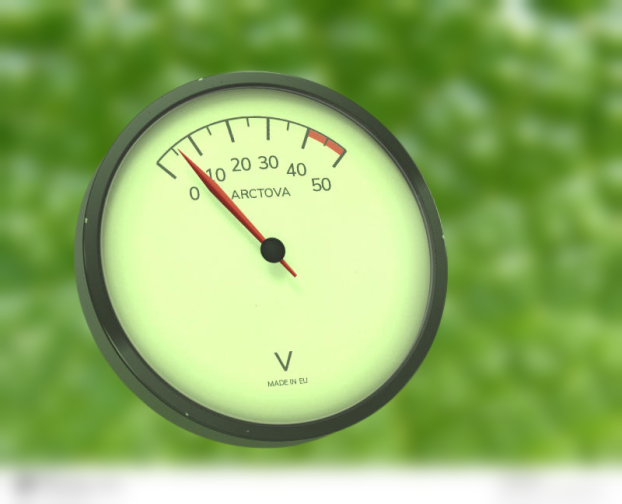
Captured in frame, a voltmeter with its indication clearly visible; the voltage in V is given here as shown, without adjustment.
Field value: 5 V
